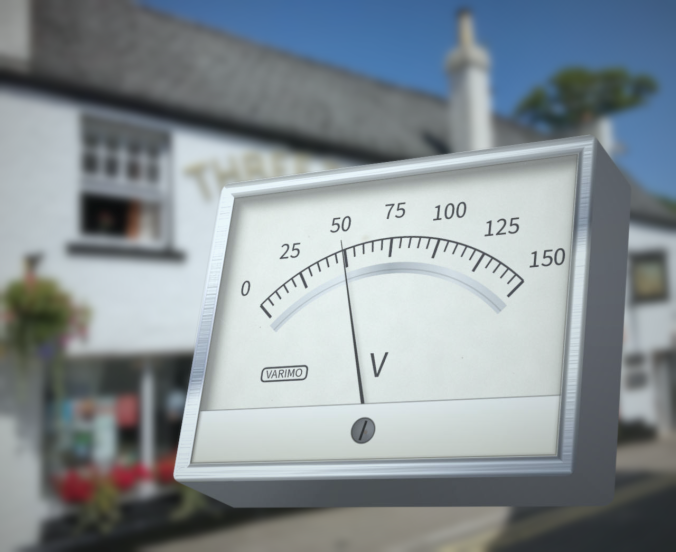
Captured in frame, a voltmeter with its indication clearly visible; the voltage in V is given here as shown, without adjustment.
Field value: 50 V
